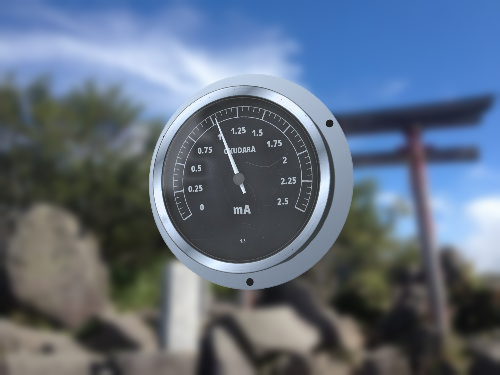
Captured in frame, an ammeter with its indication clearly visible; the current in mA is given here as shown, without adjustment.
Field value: 1.05 mA
